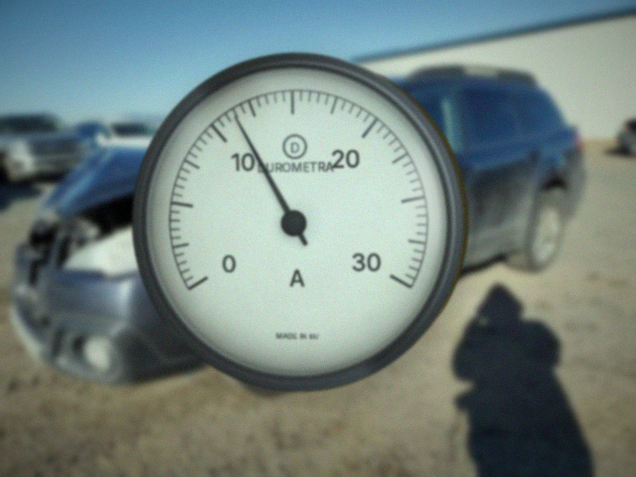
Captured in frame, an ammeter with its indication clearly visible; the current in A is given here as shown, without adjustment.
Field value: 11.5 A
